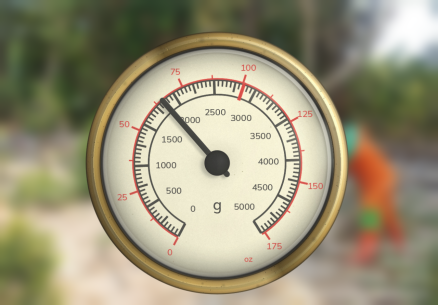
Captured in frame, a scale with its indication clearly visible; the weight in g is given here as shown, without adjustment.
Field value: 1850 g
